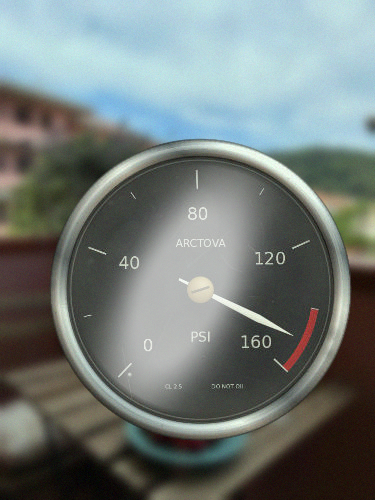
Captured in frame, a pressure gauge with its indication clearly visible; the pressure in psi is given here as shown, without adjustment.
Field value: 150 psi
